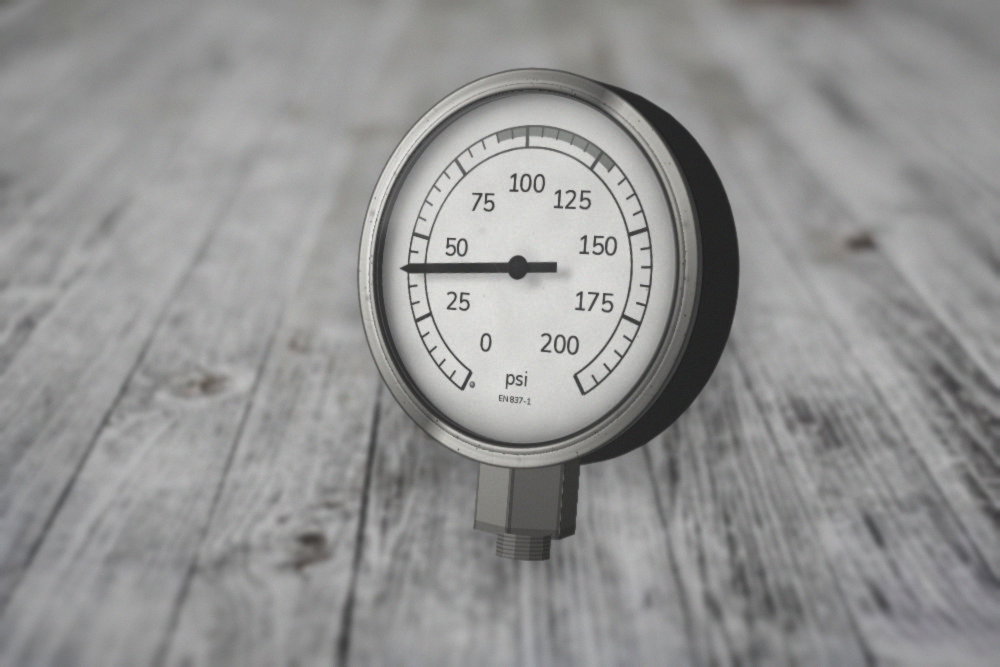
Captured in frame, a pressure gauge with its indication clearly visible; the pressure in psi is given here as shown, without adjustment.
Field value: 40 psi
